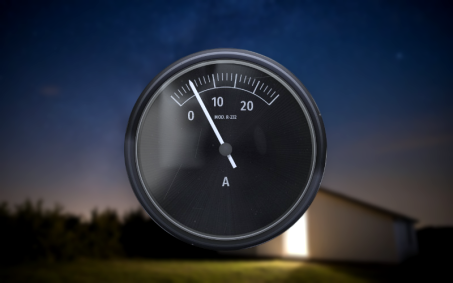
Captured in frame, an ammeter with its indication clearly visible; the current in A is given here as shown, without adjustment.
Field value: 5 A
